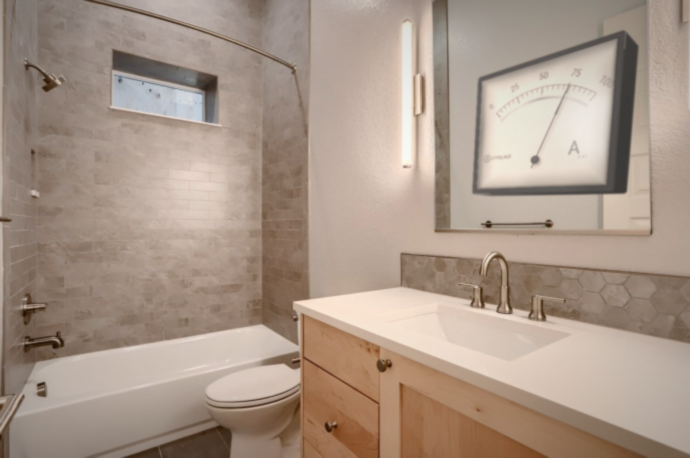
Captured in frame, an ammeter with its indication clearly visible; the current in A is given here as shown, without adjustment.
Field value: 75 A
